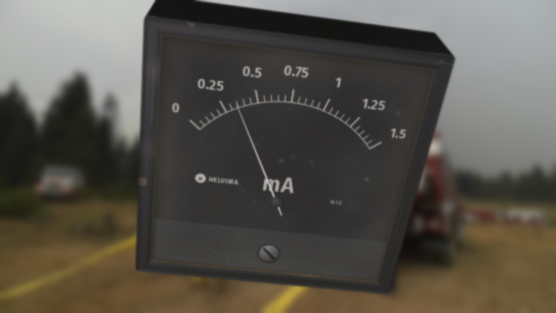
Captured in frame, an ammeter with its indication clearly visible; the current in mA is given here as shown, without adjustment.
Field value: 0.35 mA
